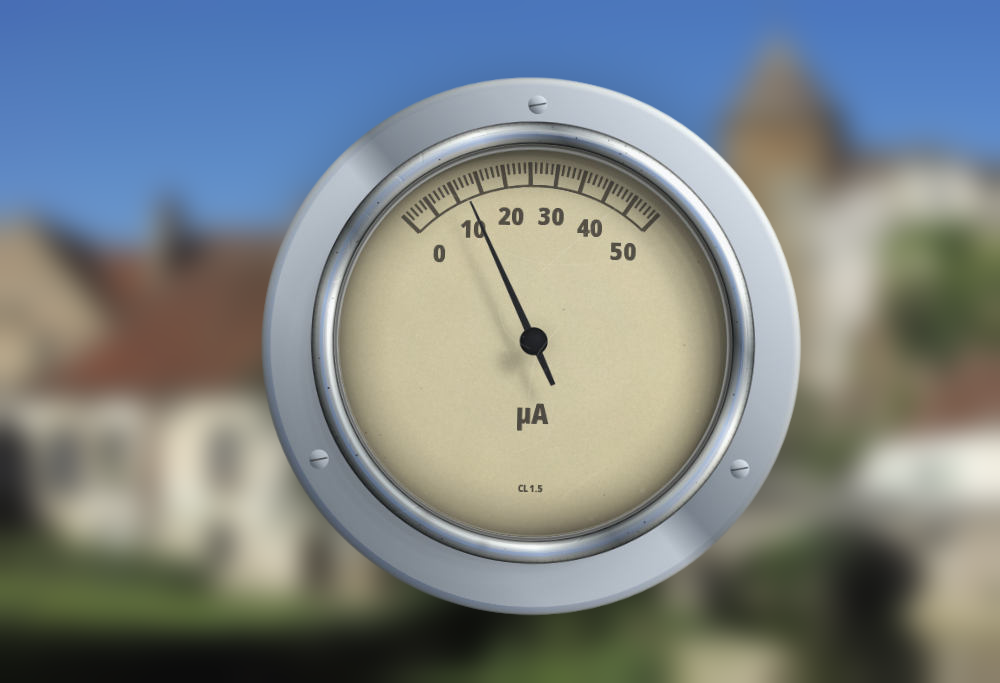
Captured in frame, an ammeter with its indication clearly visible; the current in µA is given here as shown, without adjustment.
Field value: 12 µA
